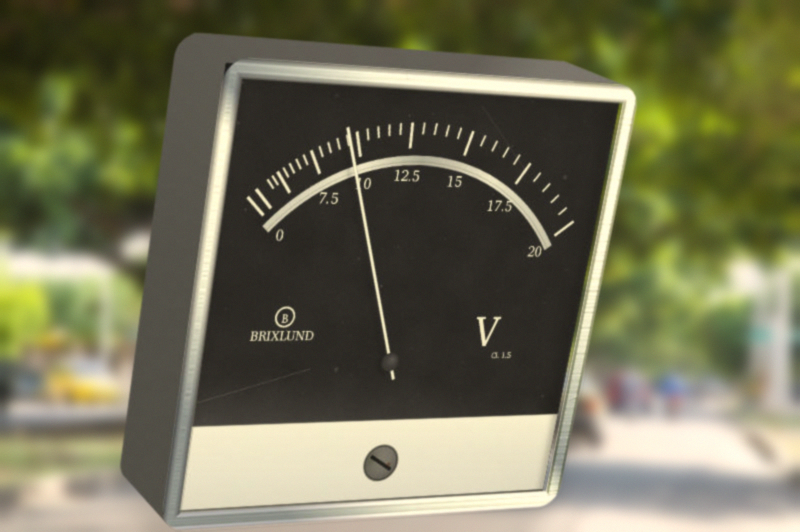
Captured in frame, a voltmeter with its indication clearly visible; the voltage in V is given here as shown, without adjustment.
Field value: 9.5 V
